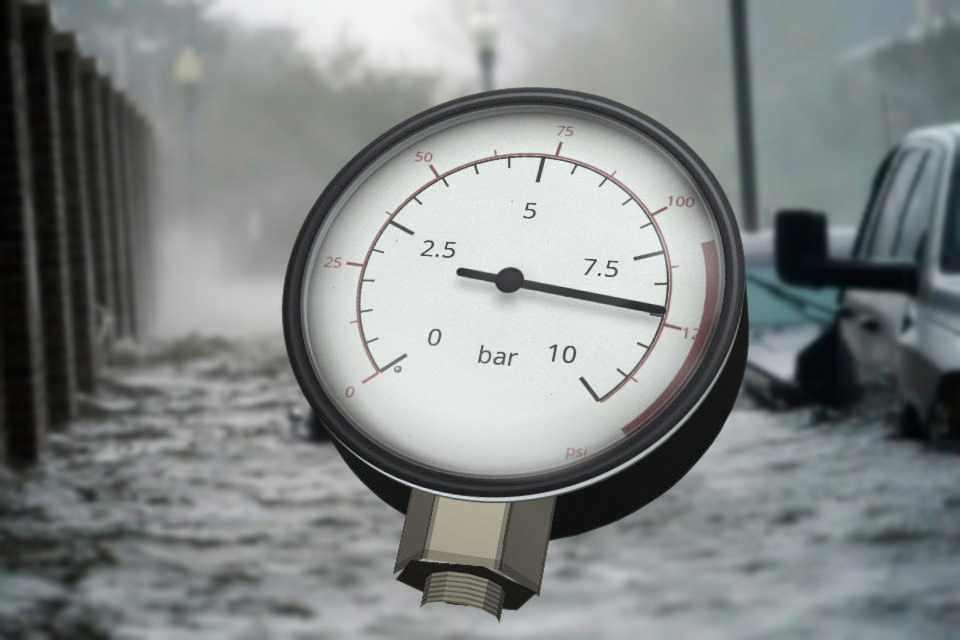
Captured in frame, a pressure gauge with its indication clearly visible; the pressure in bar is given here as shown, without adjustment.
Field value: 8.5 bar
